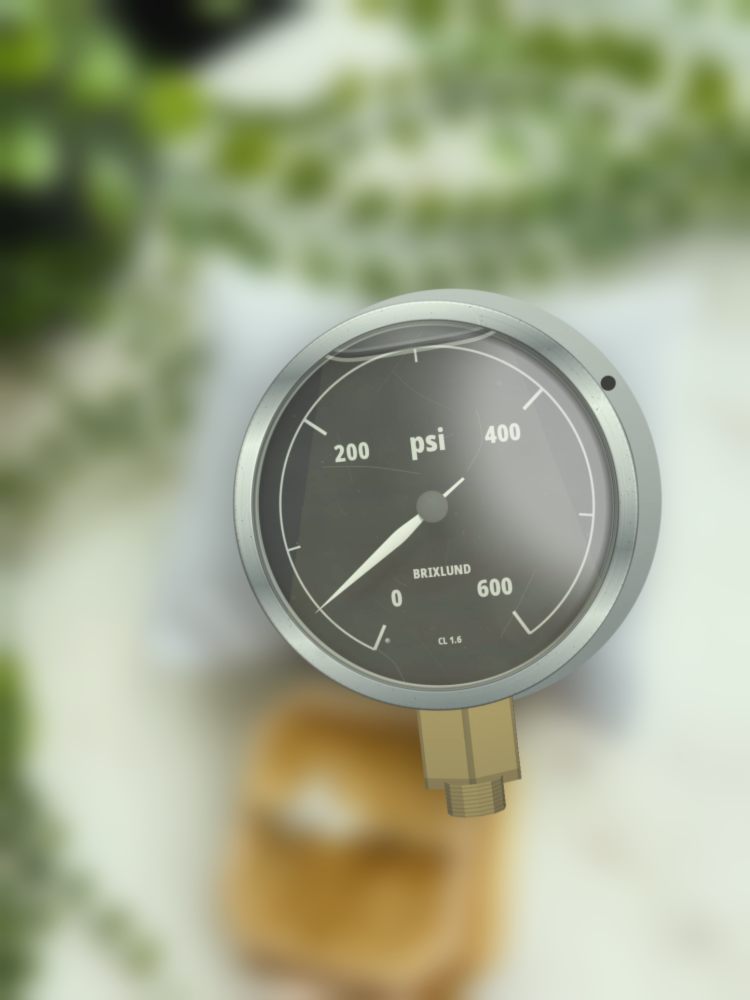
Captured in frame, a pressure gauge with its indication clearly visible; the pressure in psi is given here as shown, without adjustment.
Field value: 50 psi
